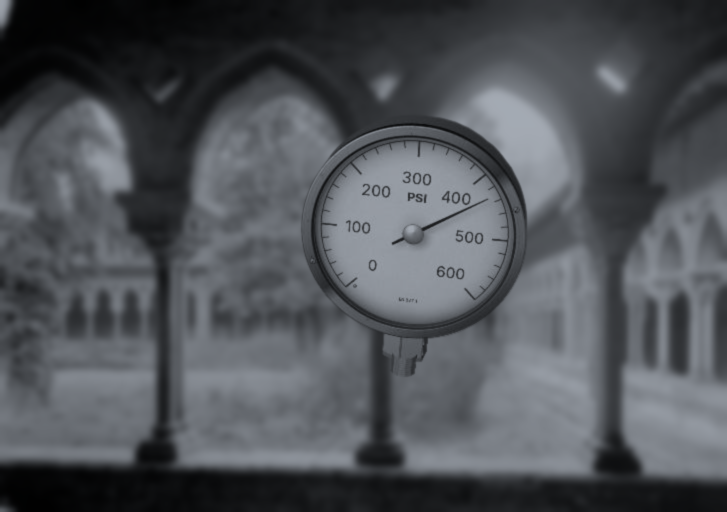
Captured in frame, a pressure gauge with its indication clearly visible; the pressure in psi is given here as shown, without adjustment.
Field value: 430 psi
